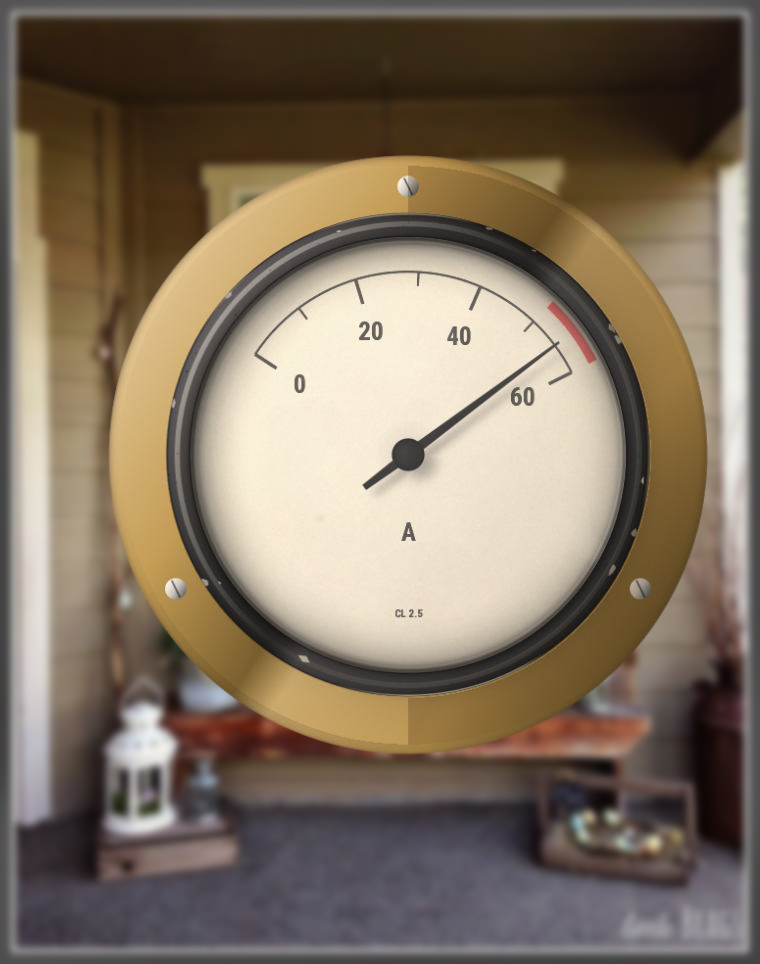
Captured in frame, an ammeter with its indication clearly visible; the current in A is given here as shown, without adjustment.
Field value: 55 A
